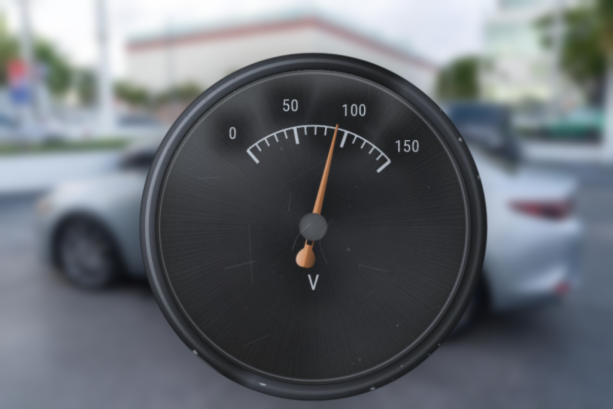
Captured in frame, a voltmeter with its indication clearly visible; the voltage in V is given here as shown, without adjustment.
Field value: 90 V
